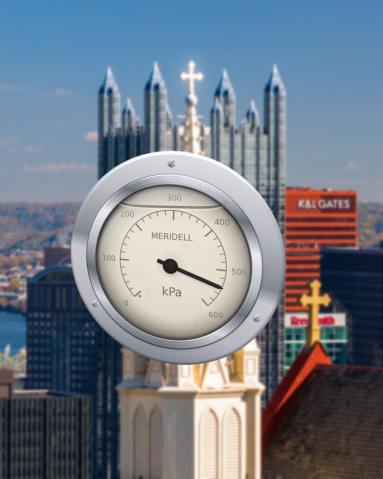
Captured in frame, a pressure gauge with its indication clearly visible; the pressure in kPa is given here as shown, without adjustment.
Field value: 540 kPa
